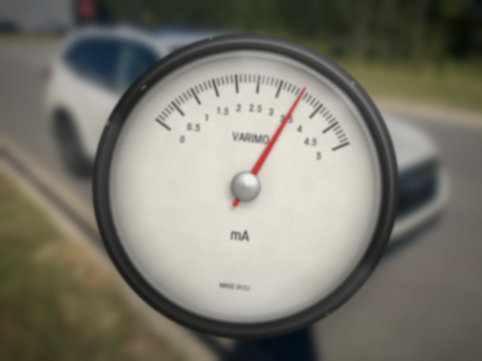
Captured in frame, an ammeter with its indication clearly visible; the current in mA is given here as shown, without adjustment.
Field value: 3.5 mA
